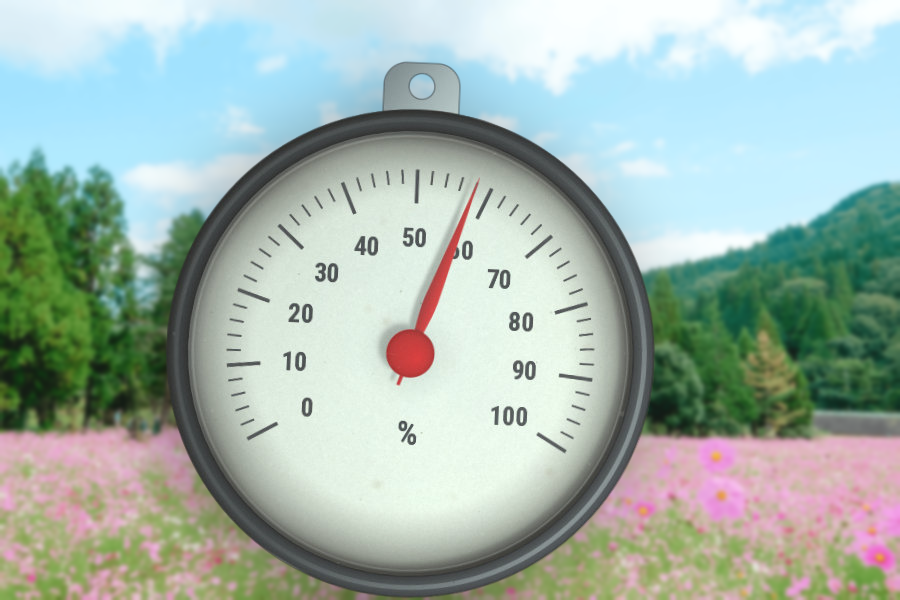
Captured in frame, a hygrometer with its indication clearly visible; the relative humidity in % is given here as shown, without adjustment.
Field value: 58 %
